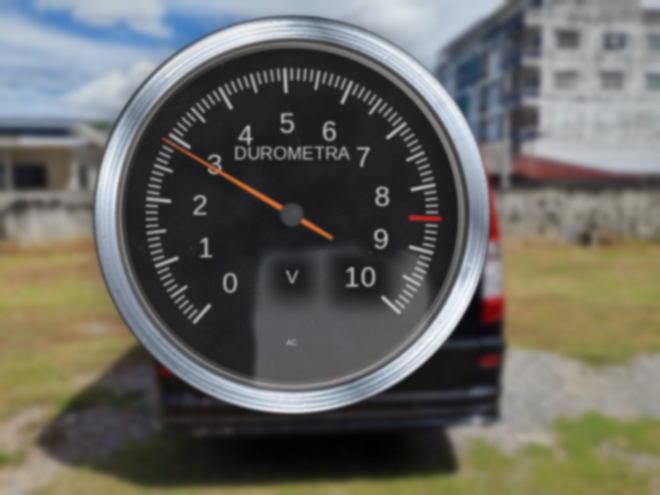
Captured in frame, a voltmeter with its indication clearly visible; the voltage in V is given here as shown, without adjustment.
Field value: 2.9 V
